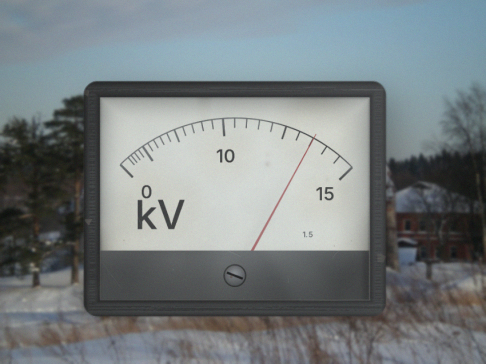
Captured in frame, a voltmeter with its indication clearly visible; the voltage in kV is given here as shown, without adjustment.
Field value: 13.5 kV
